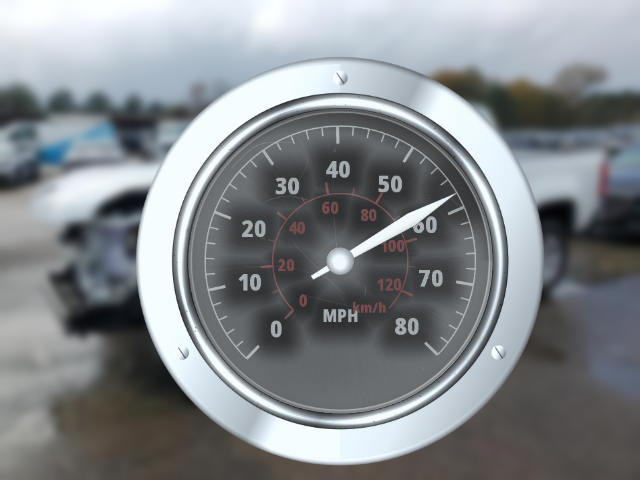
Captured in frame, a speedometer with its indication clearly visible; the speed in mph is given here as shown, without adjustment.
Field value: 58 mph
